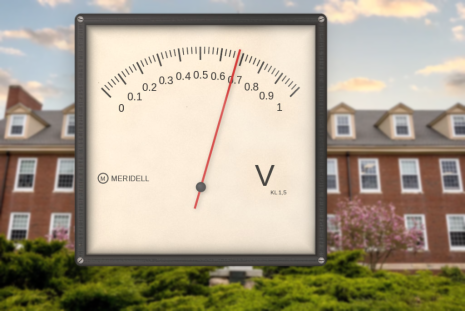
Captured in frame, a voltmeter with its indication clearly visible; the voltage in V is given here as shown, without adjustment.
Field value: 0.68 V
